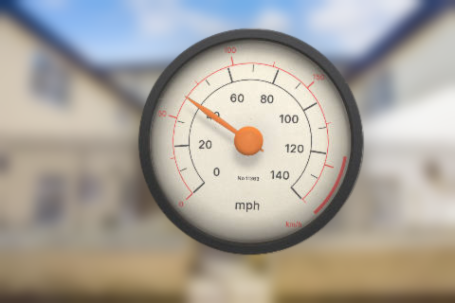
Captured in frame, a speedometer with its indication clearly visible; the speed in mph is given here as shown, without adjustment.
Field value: 40 mph
